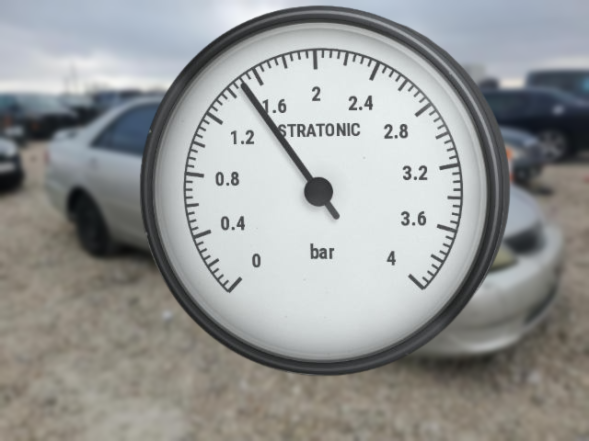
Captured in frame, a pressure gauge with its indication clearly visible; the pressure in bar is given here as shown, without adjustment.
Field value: 1.5 bar
